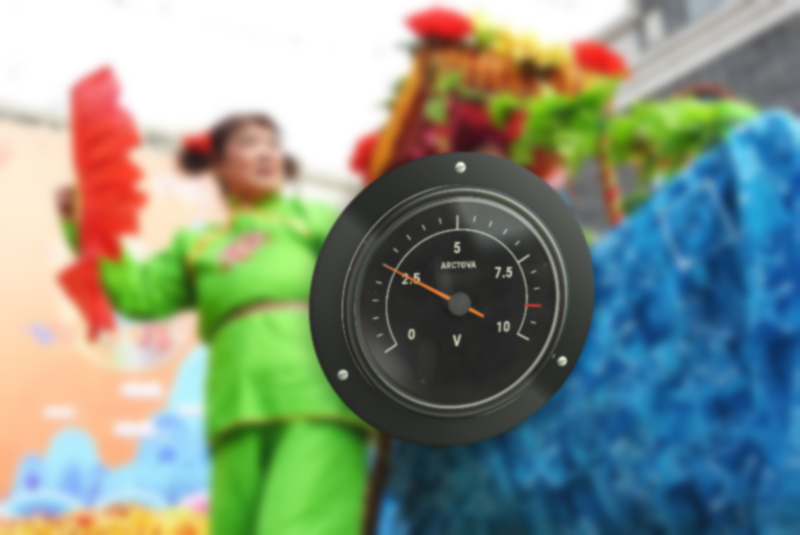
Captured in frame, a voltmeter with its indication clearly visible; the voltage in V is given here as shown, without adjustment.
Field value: 2.5 V
